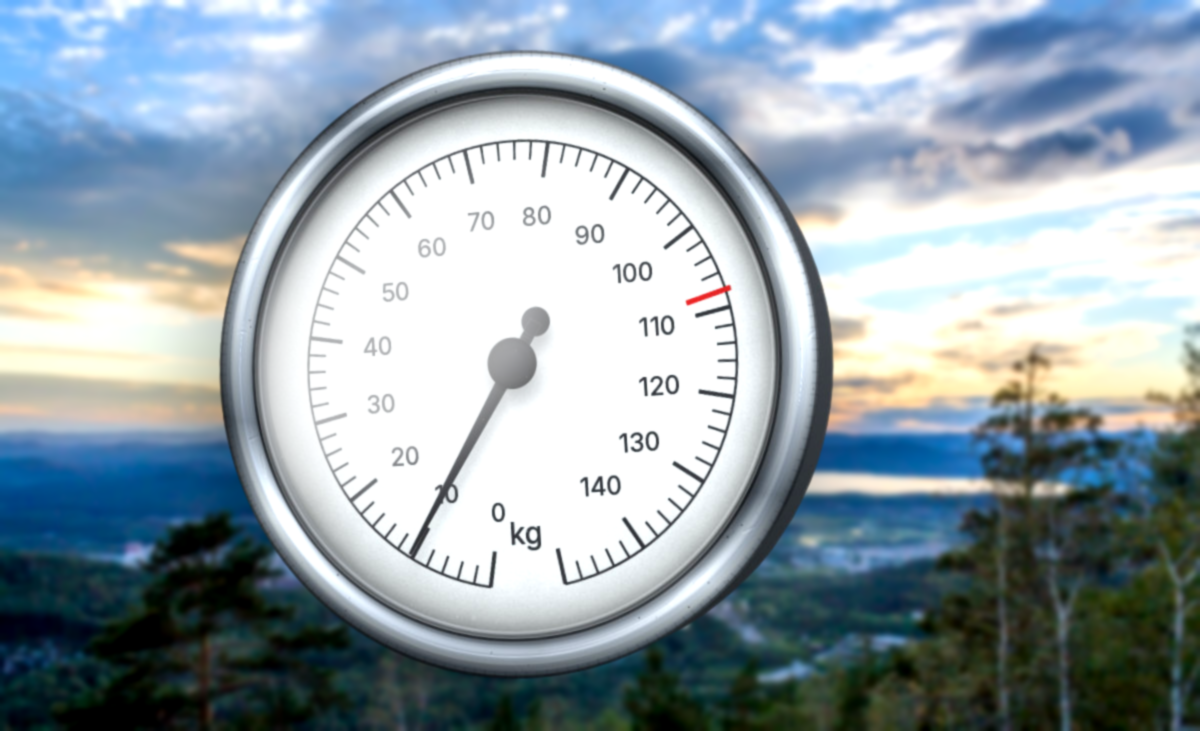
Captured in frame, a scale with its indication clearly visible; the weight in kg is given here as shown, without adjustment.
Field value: 10 kg
